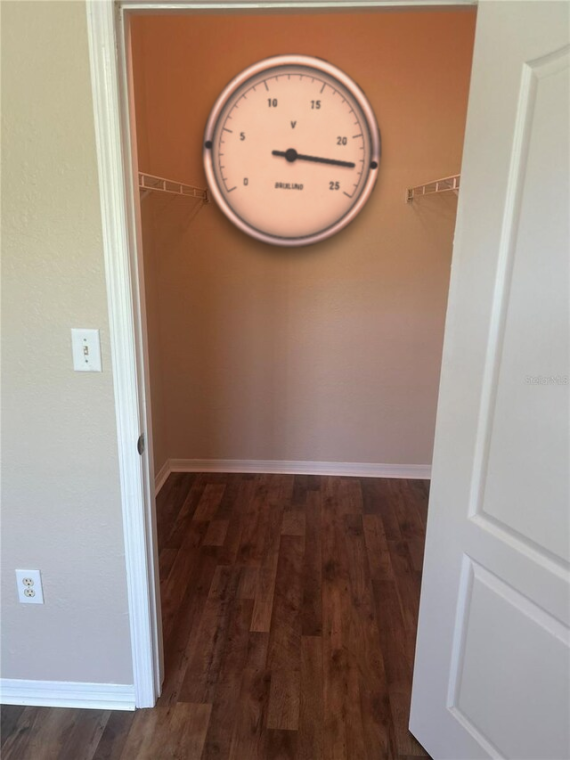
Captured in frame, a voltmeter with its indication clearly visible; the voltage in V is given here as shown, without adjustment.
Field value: 22.5 V
